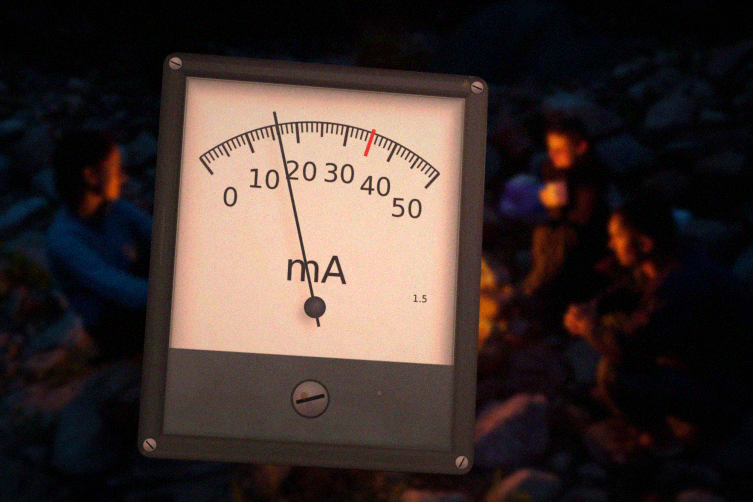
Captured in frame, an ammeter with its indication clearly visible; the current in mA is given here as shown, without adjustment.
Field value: 16 mA
